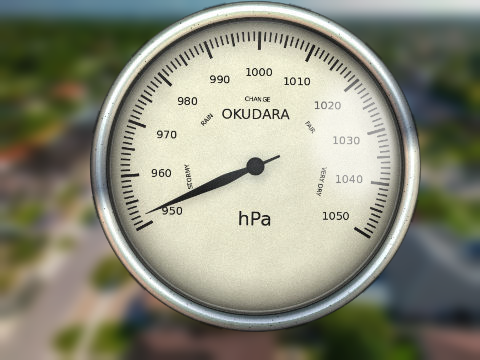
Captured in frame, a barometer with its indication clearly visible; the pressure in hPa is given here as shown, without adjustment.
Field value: 952 hPa
